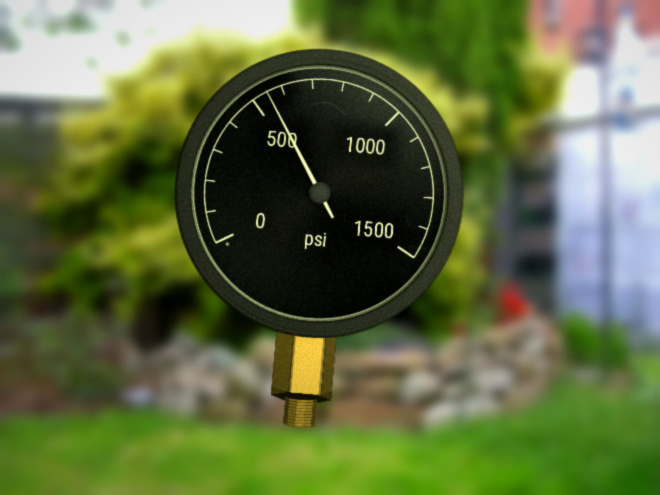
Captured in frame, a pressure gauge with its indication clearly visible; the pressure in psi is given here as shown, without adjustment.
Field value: 550 psi
